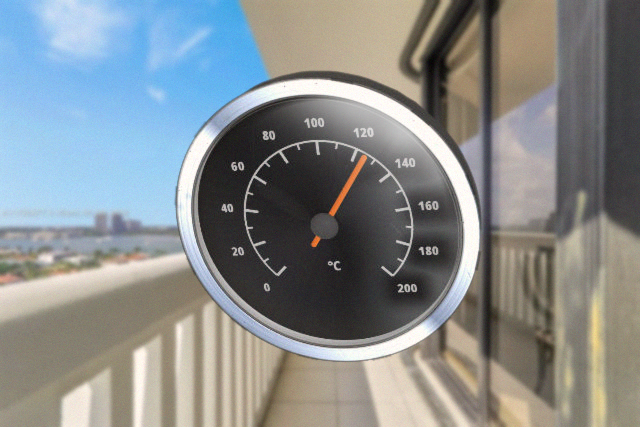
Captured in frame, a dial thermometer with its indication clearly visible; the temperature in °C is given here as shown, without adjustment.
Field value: 125 °C
